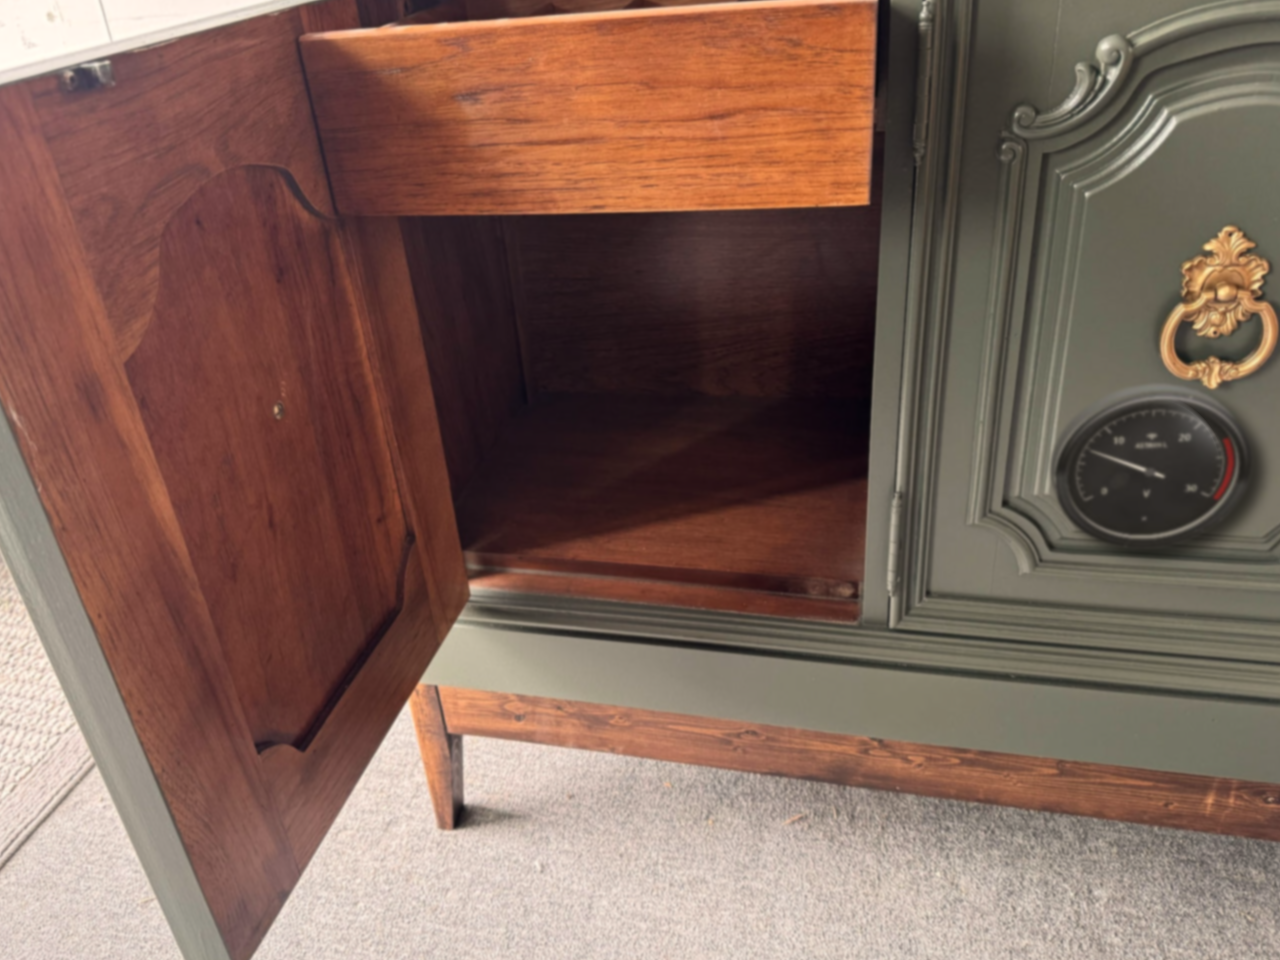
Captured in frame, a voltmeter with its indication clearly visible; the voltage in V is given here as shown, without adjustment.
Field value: 7 V
